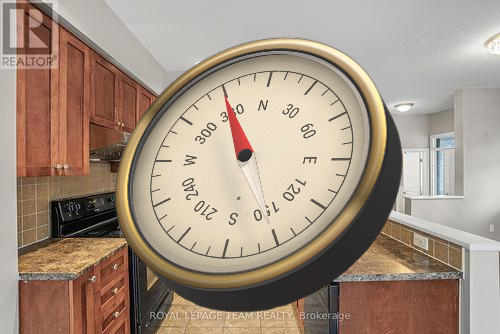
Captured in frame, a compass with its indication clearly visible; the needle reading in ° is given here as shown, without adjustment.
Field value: 330 °
